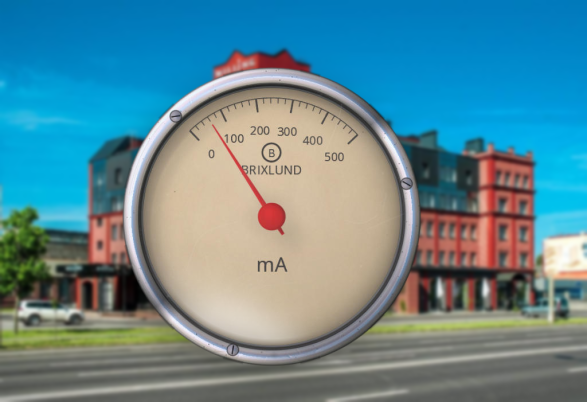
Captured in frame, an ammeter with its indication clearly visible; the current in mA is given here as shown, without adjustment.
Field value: 60 mA
